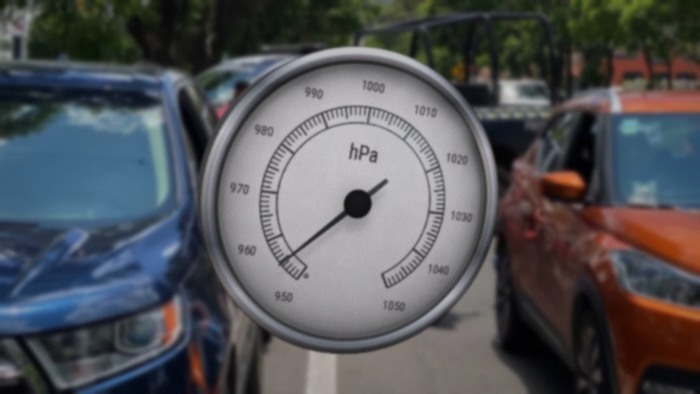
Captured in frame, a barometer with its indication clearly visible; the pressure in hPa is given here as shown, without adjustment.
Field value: 955 hPa
